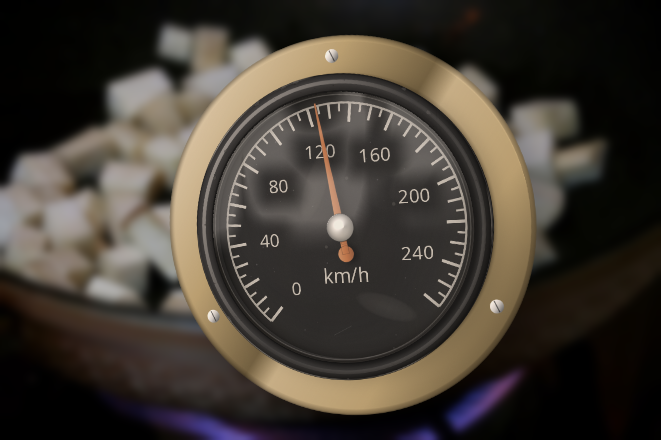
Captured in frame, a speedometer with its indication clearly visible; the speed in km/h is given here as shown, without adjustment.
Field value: 125 km/h
